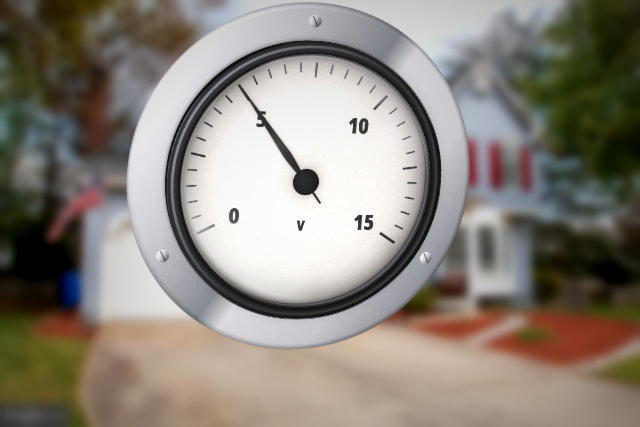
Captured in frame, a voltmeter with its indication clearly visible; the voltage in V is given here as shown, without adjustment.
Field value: 5 V
